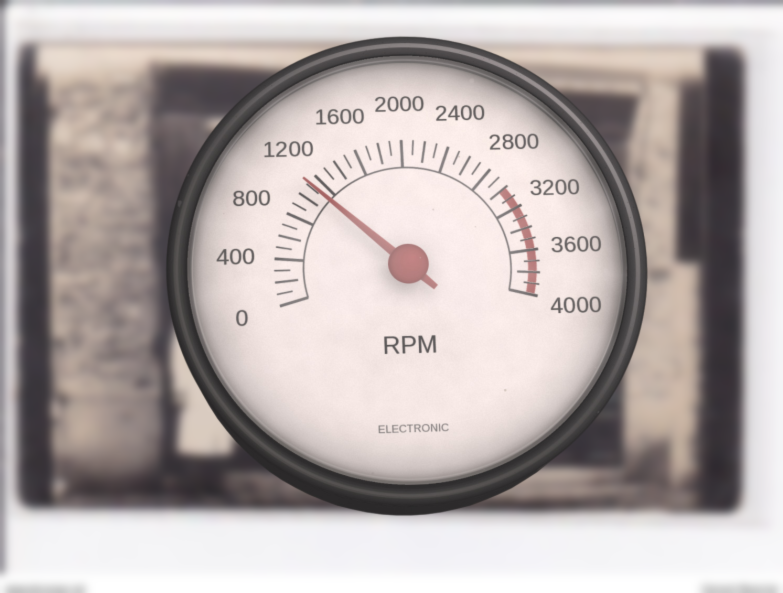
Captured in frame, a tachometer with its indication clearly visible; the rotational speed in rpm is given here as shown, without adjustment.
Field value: 1100 rpm
